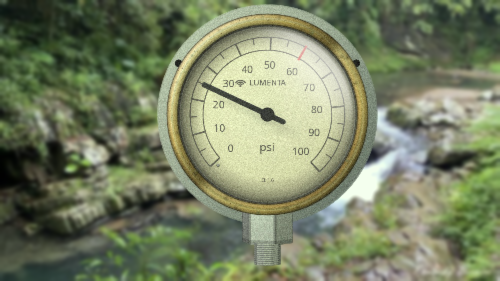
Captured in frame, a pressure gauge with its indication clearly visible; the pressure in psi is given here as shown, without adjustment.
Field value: 25 psi
